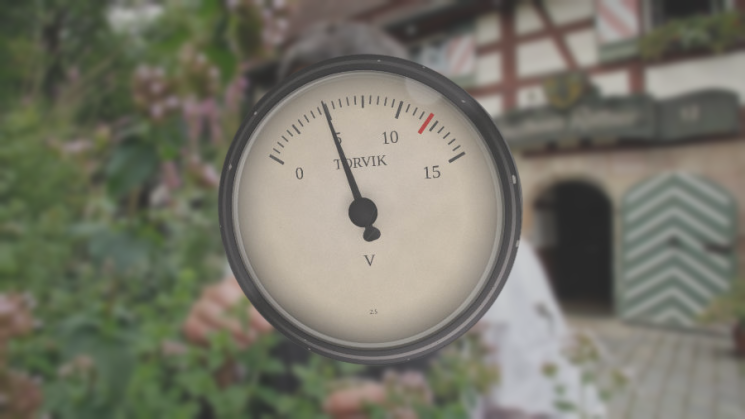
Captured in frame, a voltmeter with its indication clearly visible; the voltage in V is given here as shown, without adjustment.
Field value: 5 V
